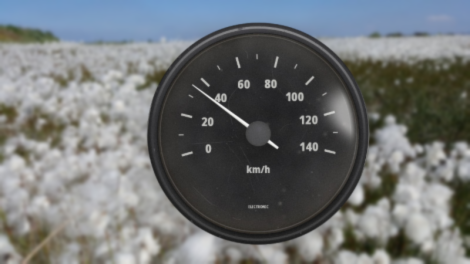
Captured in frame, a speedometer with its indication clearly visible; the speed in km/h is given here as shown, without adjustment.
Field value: 35 km/h
